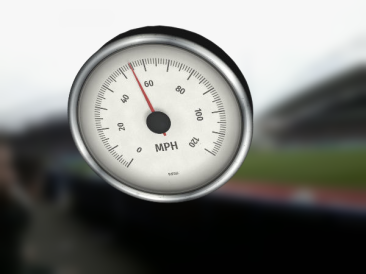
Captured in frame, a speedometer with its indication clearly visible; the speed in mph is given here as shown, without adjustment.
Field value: 55 mph
